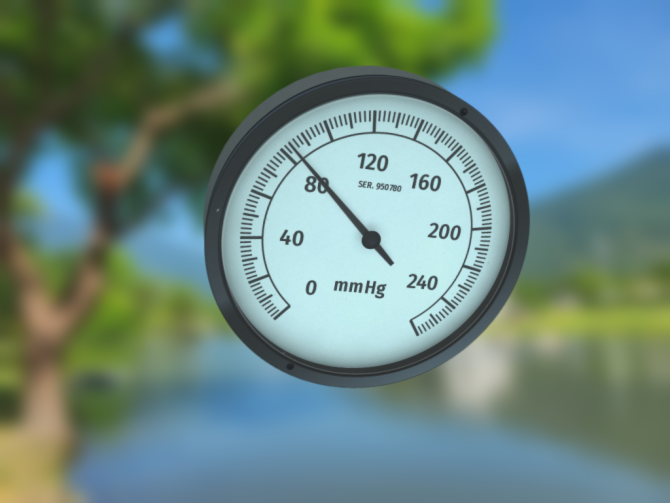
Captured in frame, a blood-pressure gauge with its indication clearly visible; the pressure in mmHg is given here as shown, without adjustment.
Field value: 84 mmHg
